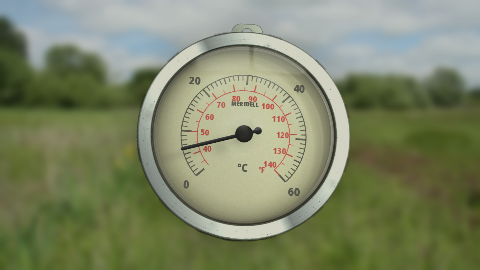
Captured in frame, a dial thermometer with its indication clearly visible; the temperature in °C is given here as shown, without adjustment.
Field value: 6 °C
